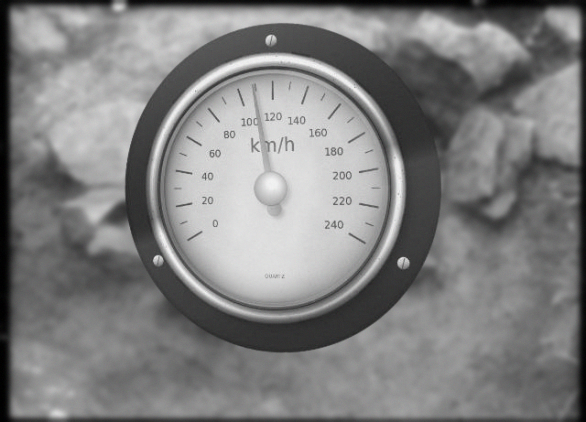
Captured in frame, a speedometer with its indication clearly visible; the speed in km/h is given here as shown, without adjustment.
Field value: 110 km/h
